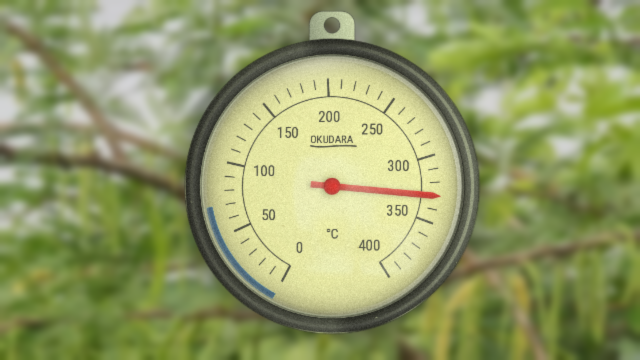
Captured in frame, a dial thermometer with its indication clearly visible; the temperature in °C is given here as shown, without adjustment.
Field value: 330 °C
